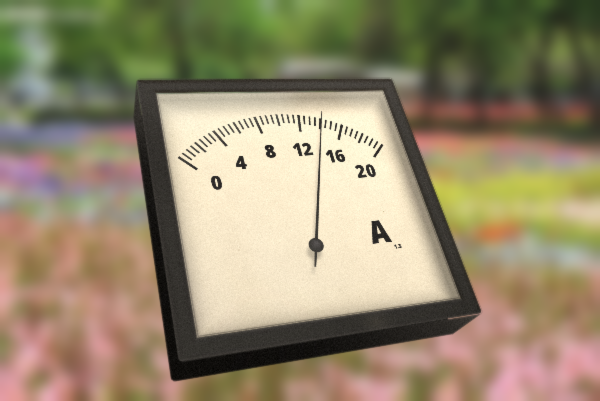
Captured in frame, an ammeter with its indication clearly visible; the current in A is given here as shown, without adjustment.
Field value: 14 A
